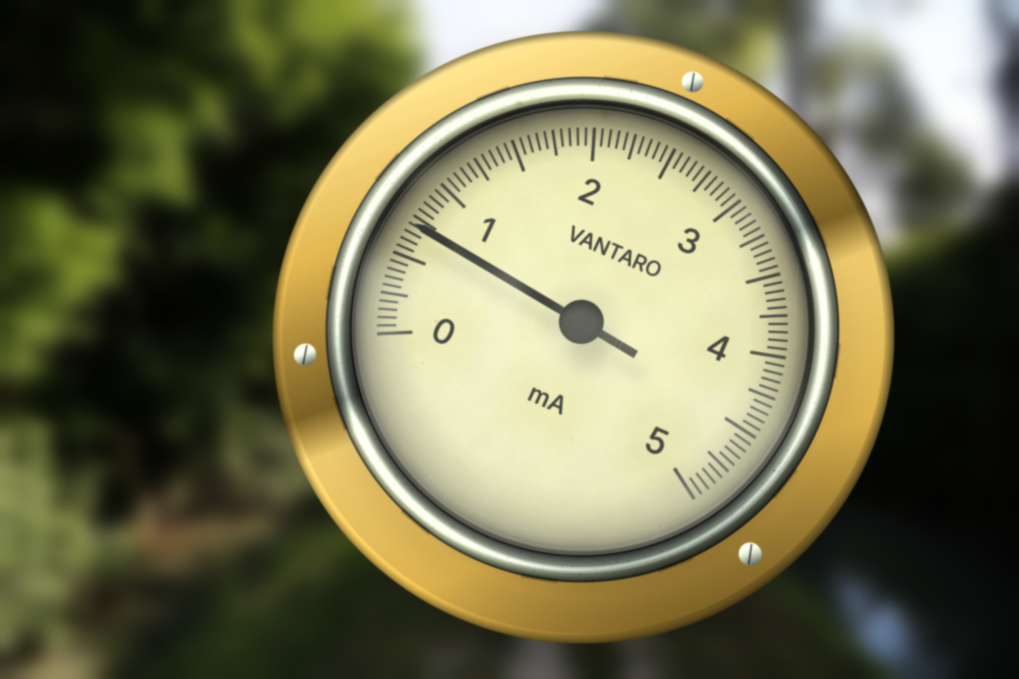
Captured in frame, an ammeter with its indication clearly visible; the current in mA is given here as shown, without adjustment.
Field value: 0.7 mA
